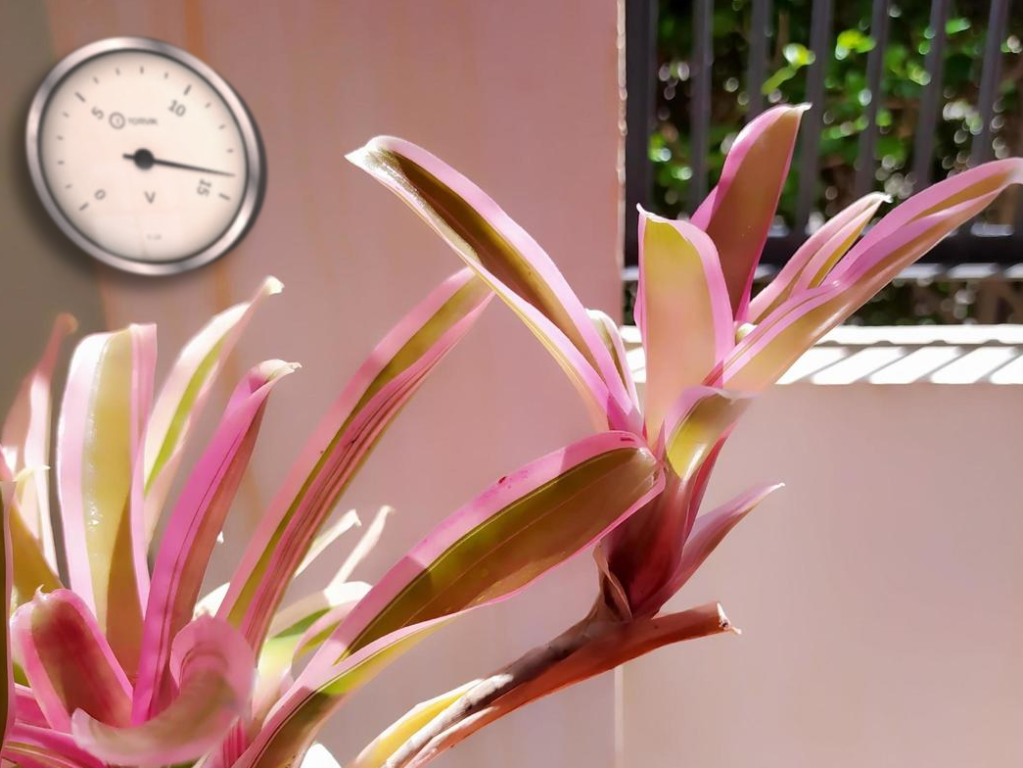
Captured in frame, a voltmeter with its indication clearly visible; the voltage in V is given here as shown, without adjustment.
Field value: 14 V
